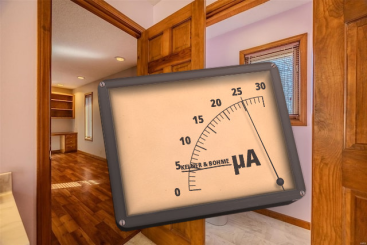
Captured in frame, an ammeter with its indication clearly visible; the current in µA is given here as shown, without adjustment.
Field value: 25 µA
